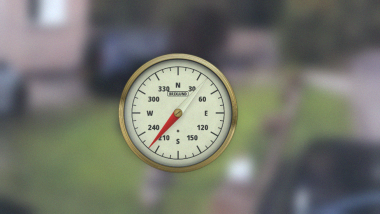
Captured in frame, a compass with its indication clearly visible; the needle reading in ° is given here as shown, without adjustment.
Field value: 220 °
